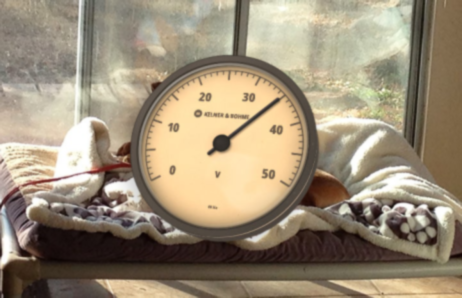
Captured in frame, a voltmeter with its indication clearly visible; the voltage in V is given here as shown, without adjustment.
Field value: 35 V
